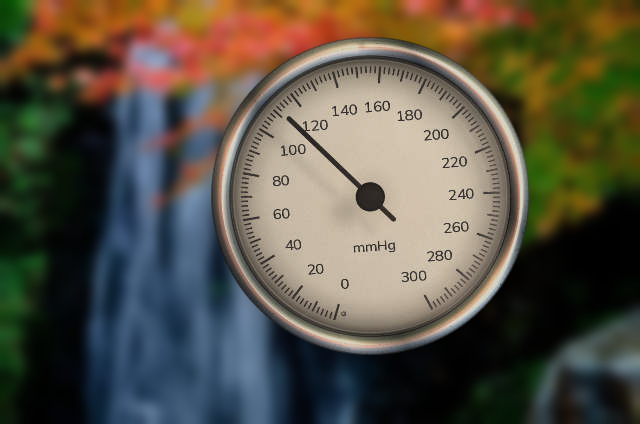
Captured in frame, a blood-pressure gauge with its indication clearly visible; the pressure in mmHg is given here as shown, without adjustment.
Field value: 112 mmHg
